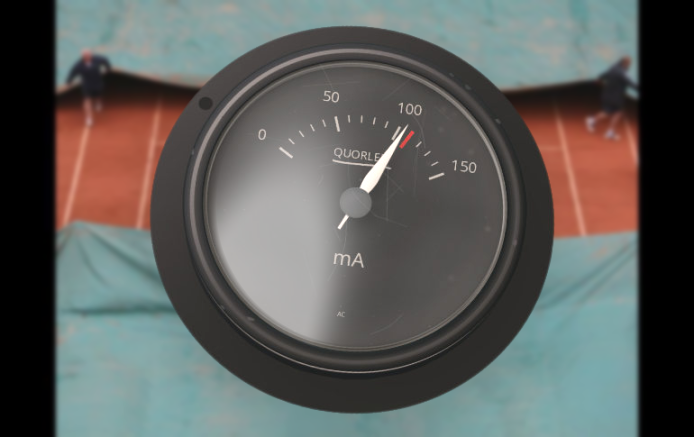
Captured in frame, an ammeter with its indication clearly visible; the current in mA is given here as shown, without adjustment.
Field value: 105 mA
